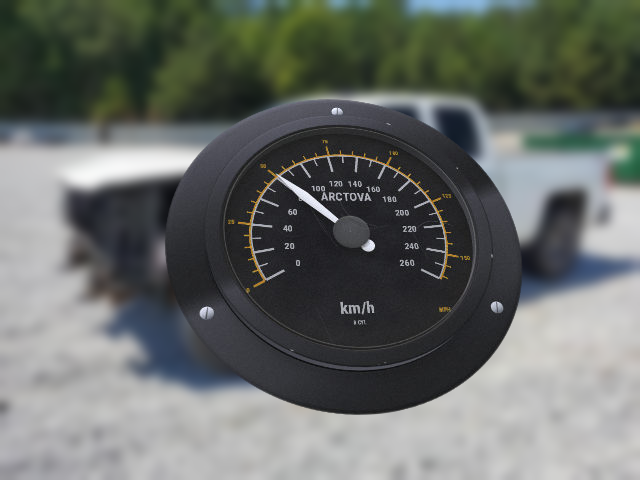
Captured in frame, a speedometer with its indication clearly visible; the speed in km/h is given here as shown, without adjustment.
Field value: 80 km/h
